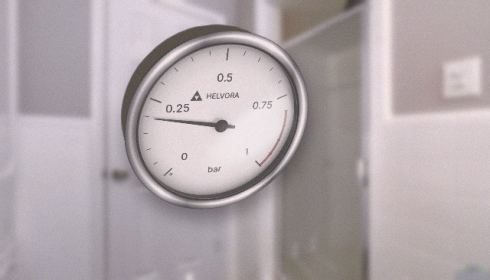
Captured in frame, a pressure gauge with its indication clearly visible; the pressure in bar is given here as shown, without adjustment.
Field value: 0.2 bar
